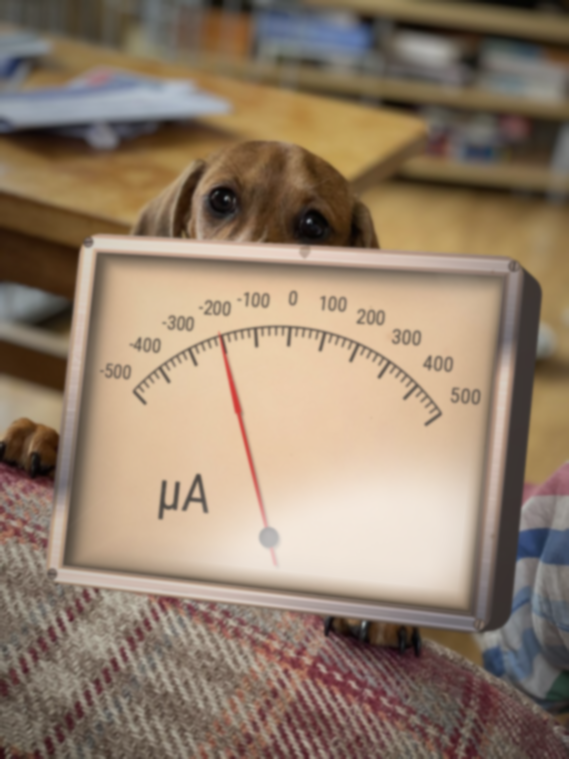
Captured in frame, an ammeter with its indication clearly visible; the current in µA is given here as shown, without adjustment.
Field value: -200 µA
